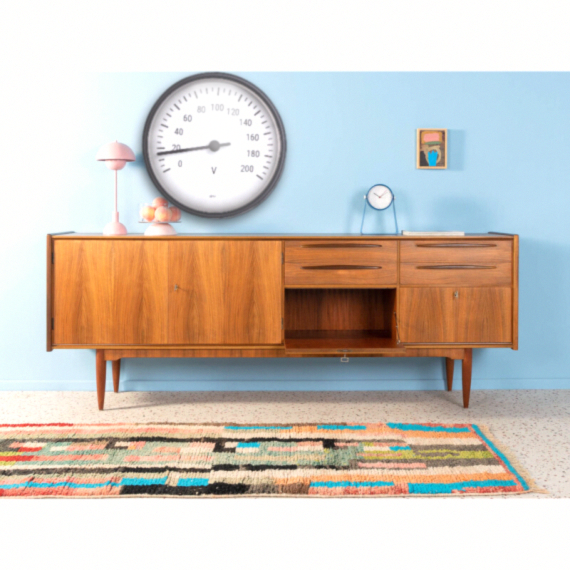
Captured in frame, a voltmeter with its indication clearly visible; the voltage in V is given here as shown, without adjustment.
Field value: 15 V
